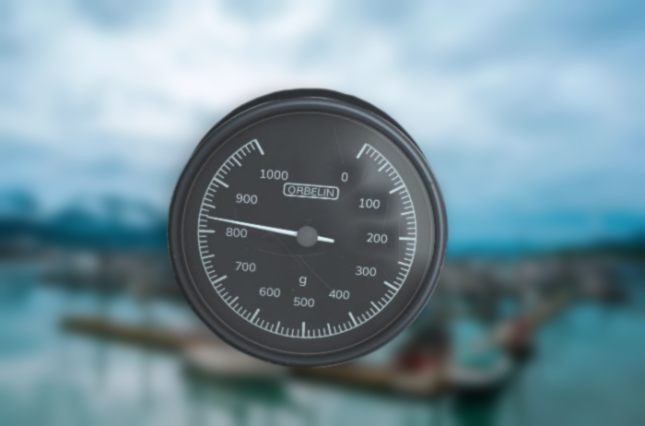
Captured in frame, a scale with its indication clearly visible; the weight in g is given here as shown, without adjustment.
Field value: 830 g
